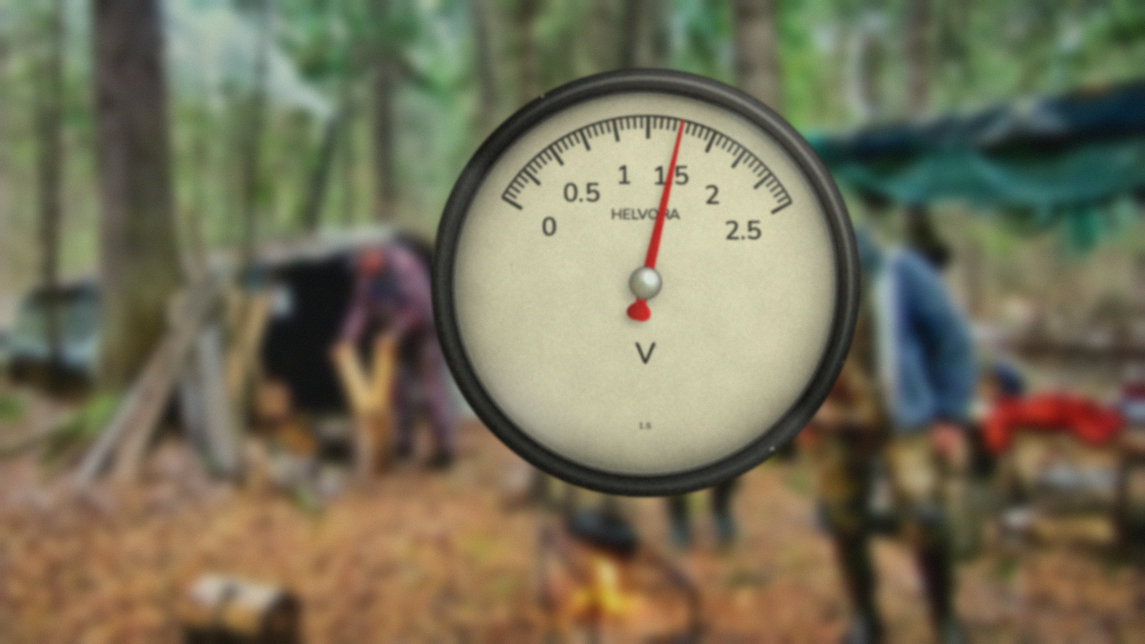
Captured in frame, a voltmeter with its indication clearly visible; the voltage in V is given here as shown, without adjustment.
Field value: 1.5 V
